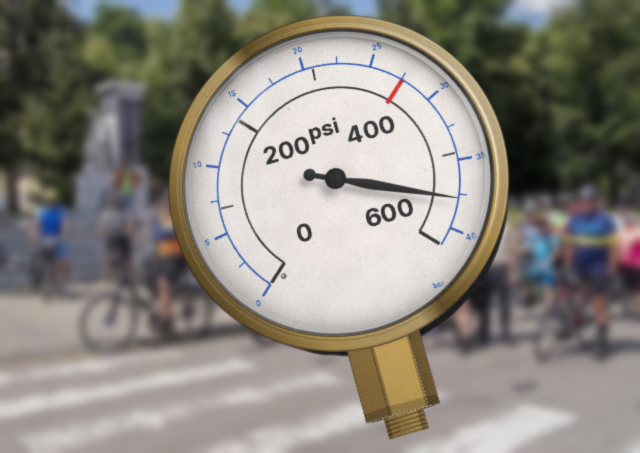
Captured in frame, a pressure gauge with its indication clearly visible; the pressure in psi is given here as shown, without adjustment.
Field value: 550 psi
